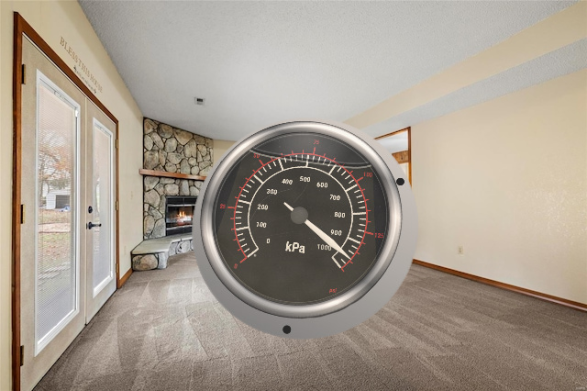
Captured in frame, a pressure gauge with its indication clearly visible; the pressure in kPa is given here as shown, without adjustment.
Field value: 960 kPa
